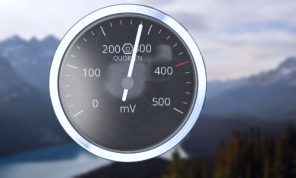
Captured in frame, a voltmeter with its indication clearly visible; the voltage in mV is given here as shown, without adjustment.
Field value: 280 mV
